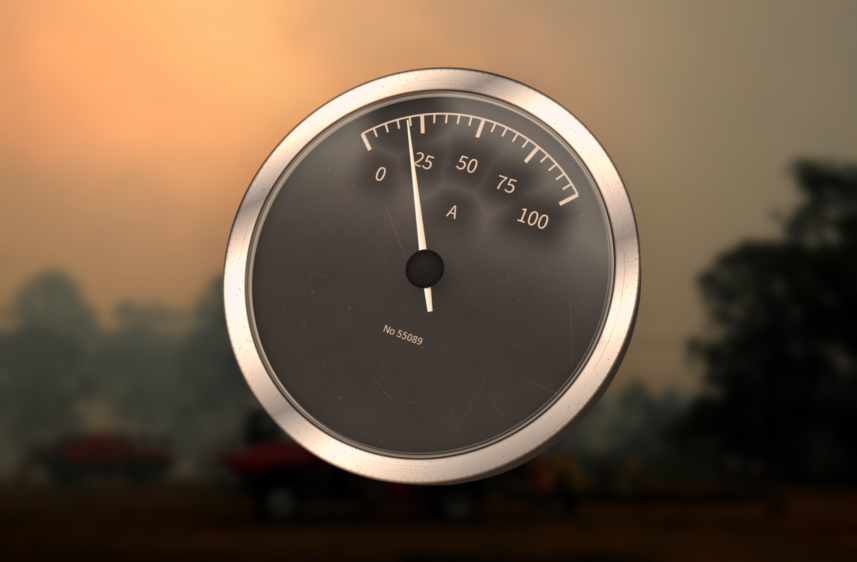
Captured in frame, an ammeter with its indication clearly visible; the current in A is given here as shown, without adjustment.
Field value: 20 A
